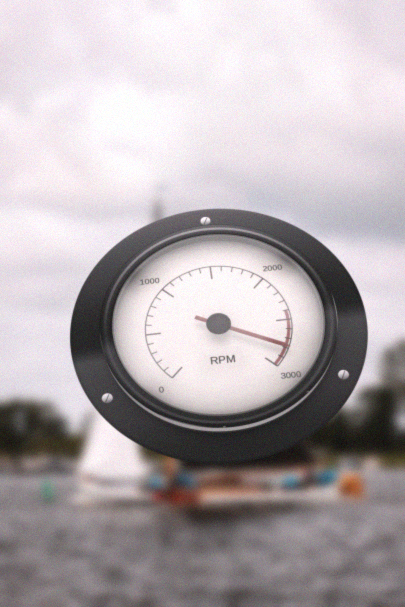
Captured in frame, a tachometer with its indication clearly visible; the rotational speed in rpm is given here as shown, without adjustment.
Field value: 2800 rpm
